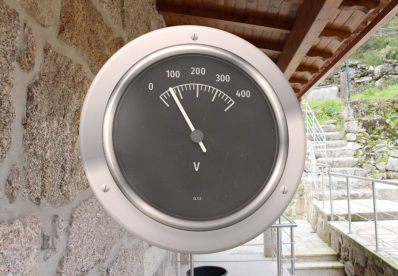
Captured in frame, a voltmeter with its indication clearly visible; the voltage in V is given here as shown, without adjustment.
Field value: 60 V
